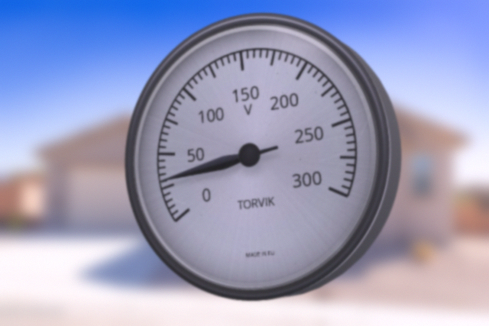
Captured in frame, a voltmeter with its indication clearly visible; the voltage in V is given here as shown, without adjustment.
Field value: 30 V
